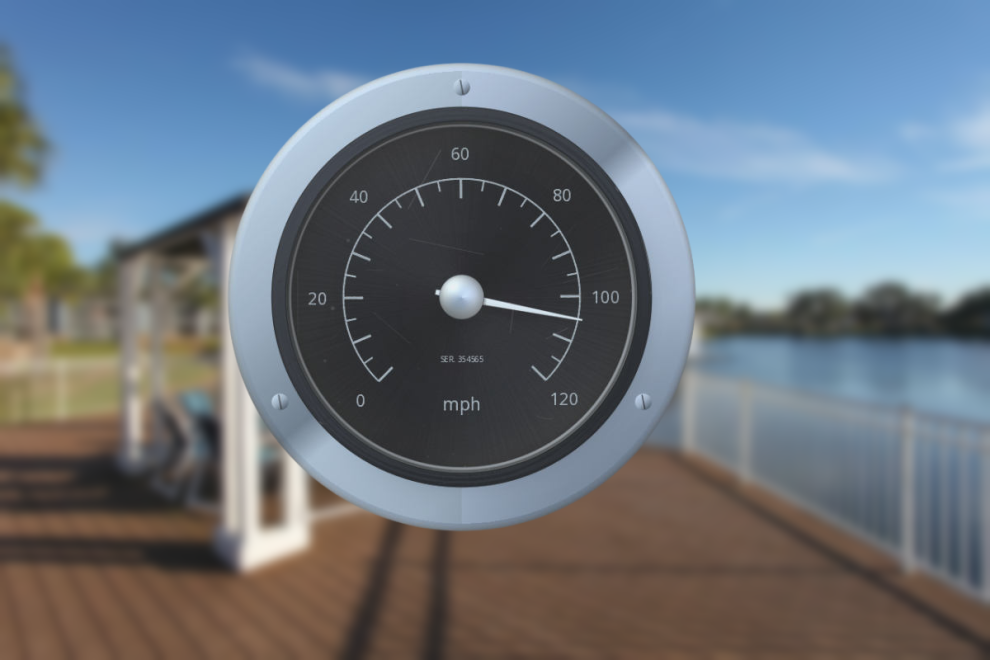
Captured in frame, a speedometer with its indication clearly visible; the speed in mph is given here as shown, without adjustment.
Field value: 105 mph
